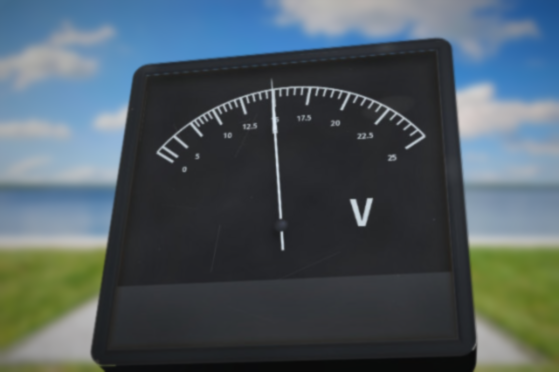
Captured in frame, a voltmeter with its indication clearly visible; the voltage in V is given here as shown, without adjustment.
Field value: 15 V
